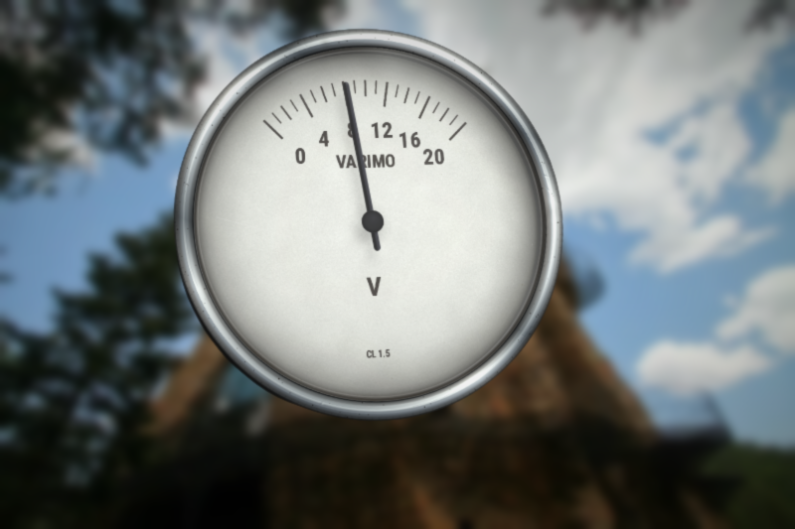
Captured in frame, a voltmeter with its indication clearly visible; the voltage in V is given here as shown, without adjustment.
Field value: 8 V
